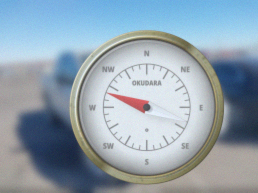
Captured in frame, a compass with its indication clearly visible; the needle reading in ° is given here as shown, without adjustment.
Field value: 290 °
